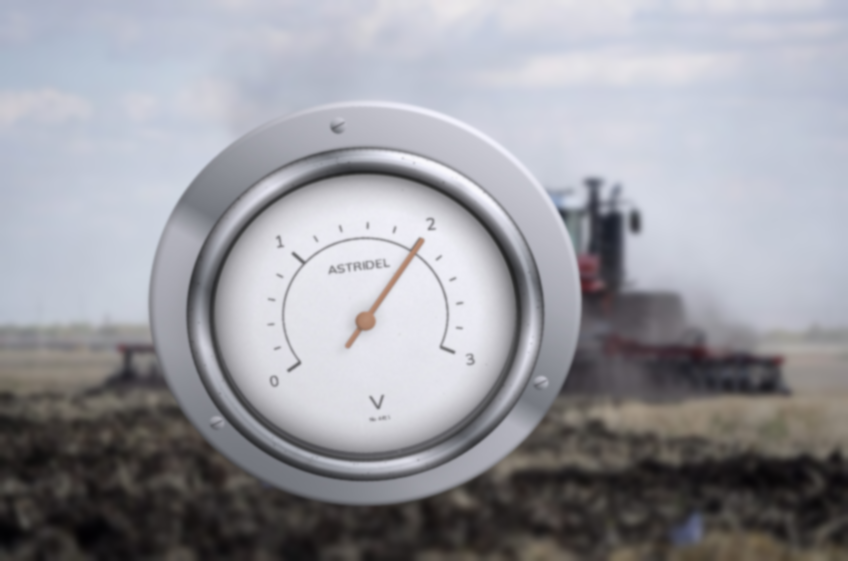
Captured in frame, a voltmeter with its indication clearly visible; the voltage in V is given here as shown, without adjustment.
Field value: 2 V
